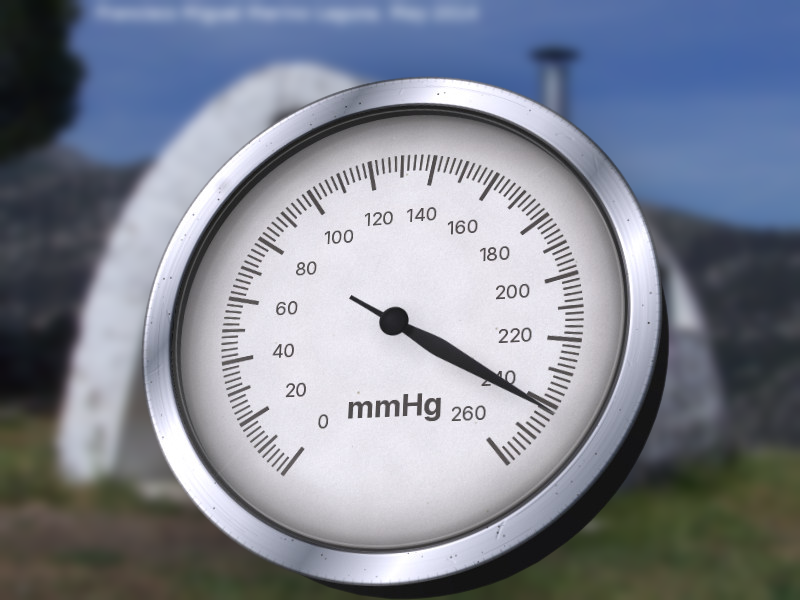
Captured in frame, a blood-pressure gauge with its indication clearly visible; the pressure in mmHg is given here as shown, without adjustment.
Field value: 242 mmHg
